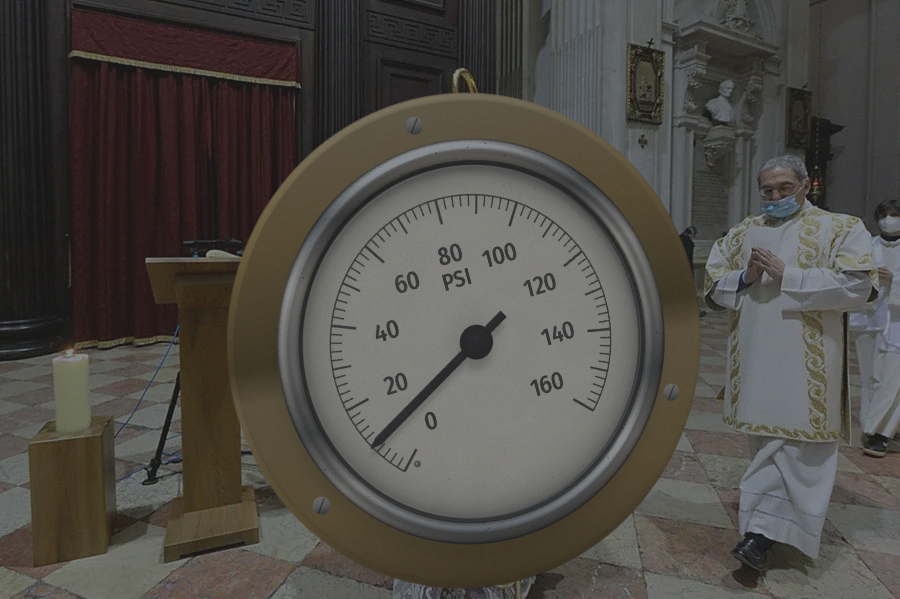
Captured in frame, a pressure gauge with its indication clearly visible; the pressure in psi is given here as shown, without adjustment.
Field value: 10 psi
